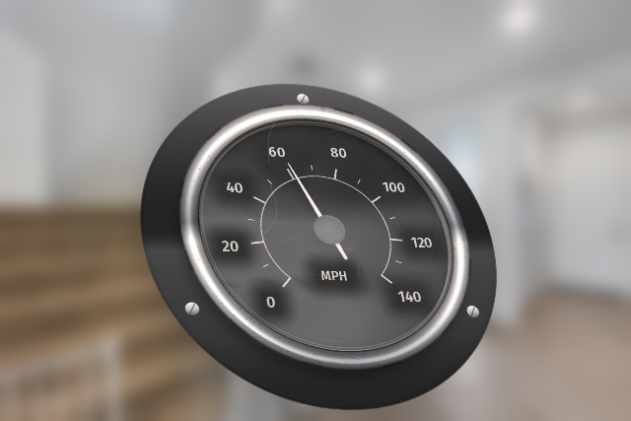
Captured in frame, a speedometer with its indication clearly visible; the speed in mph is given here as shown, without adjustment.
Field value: 60 mph
